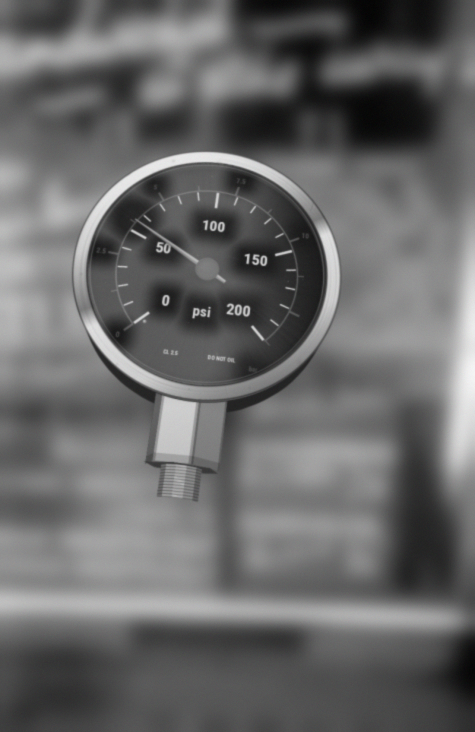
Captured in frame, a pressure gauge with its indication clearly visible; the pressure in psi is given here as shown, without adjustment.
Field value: 55 psi
